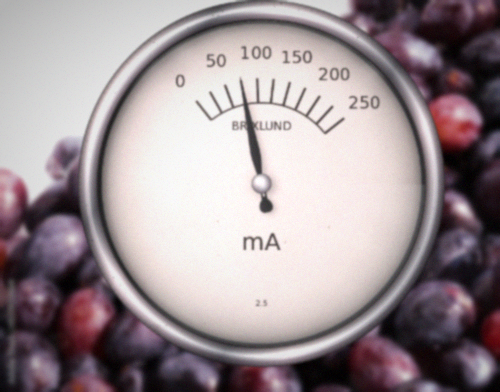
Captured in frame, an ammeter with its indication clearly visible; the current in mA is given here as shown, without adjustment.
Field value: 75 mA
